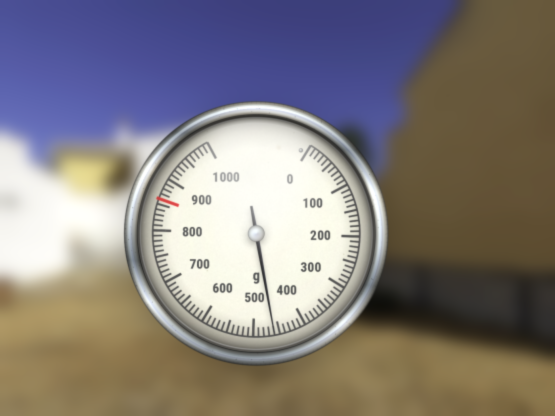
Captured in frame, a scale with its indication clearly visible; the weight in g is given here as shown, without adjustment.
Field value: 460 g
